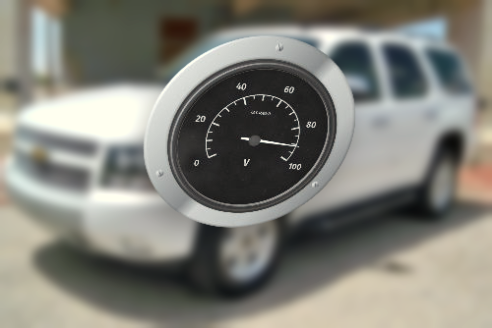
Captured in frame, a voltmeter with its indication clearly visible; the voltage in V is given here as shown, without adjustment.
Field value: 90 V
